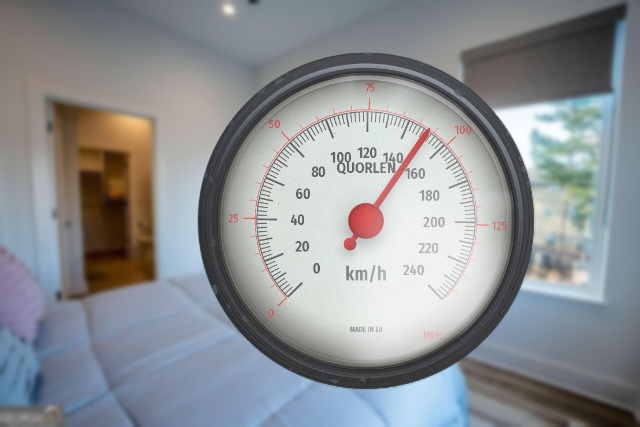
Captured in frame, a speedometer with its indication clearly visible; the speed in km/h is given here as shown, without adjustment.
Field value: 150 km/h
